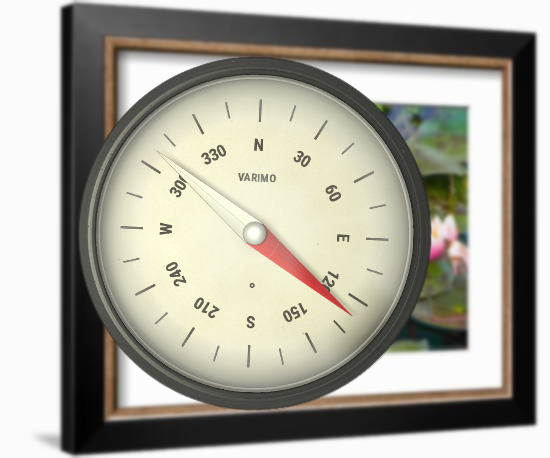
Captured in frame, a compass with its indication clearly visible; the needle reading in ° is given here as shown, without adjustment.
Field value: 127.5 °
